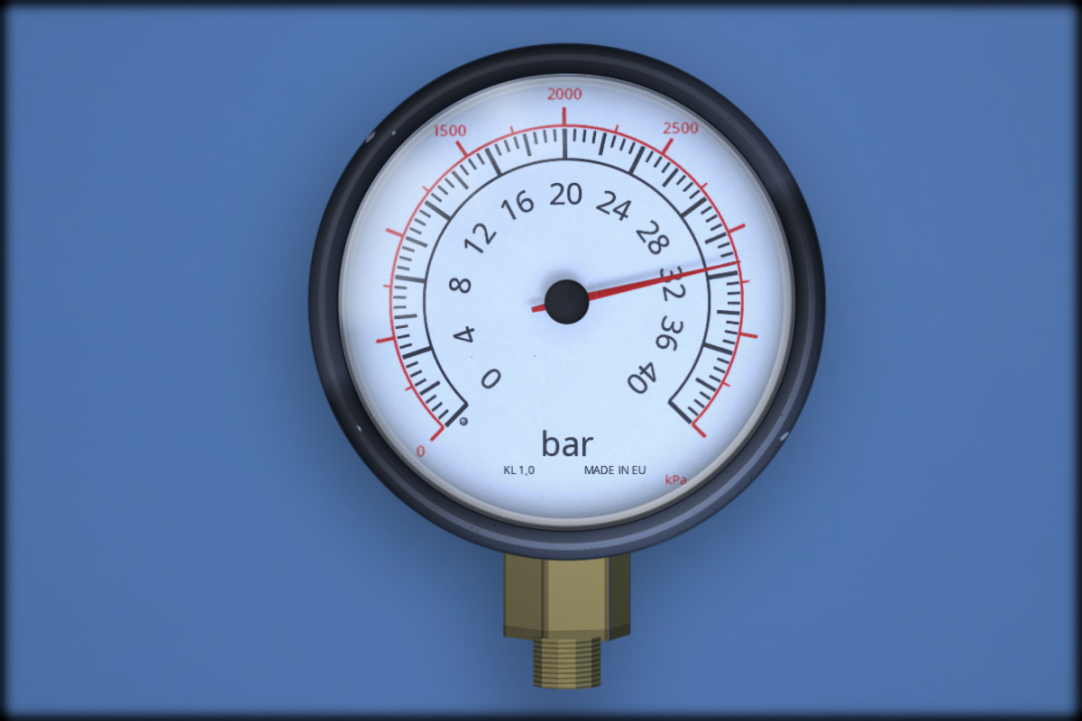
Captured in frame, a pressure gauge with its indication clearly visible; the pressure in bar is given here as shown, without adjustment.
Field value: 31.5 bar
